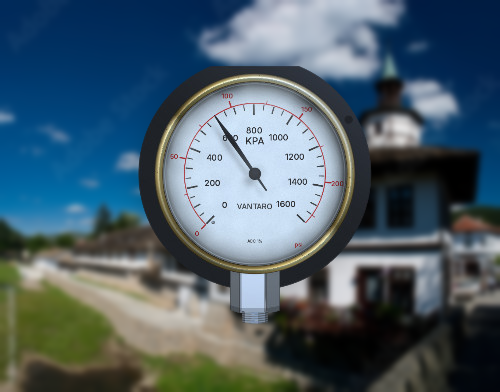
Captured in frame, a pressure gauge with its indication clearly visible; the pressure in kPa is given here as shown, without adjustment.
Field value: 600 kPa
